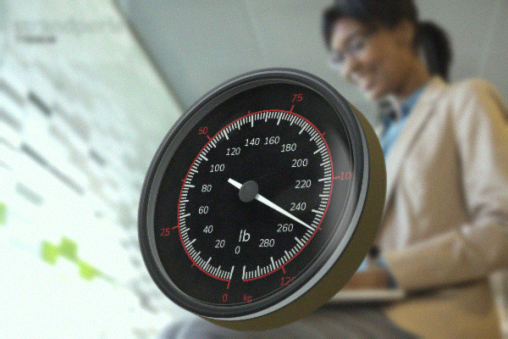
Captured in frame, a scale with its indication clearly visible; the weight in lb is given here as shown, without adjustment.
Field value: 250 lb
